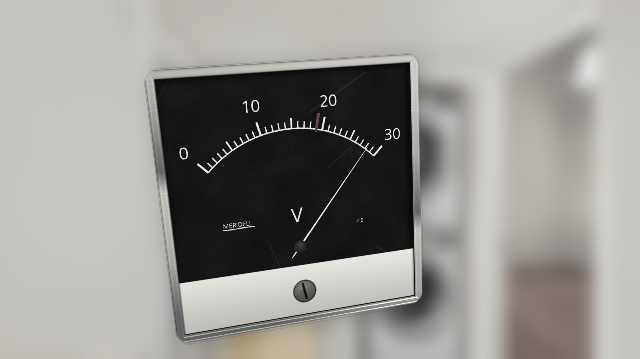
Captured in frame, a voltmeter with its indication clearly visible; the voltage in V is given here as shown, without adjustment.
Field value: 28 V
